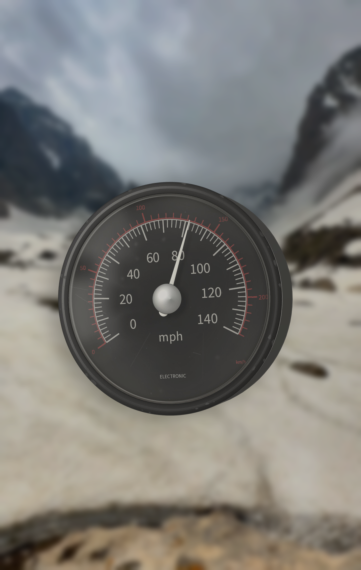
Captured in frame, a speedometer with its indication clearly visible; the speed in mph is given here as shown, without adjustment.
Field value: 82 mph
